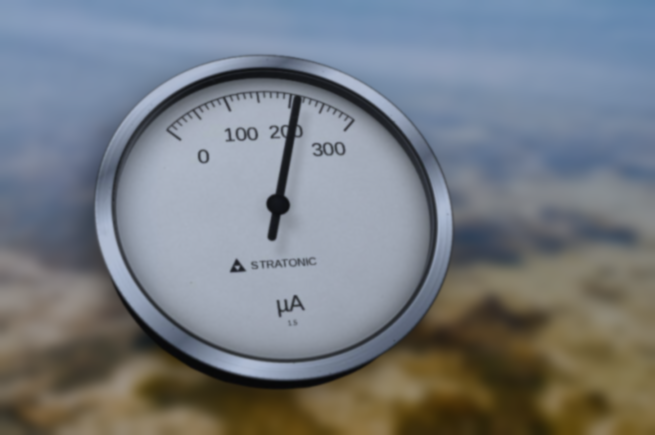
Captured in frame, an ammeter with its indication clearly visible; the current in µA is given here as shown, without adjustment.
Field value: 210 µA
